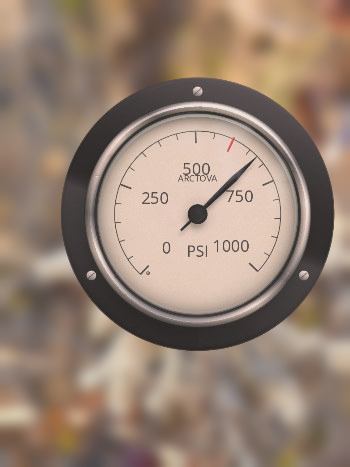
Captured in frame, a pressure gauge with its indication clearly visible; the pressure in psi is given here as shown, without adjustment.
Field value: 675 psi
